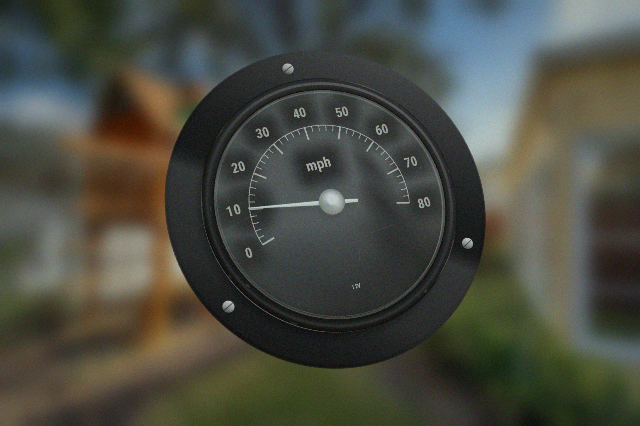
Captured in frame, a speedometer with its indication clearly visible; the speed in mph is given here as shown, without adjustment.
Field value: 10 mph
